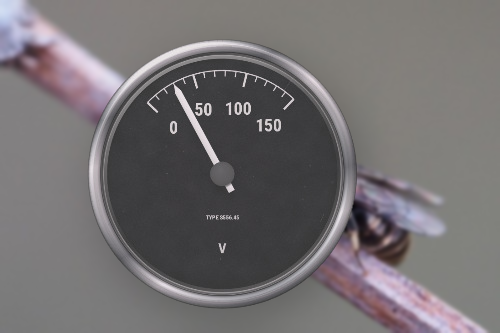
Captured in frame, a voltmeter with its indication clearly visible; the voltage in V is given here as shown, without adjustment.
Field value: 30 V
